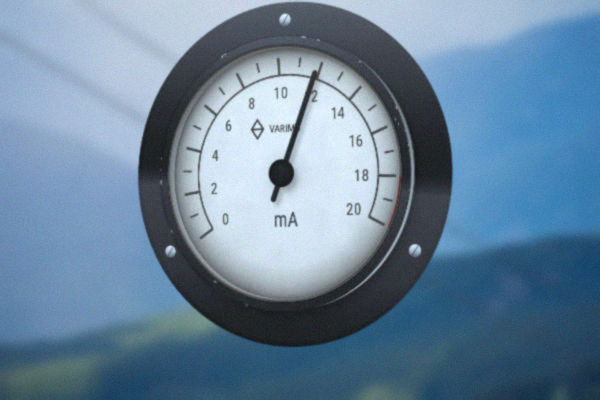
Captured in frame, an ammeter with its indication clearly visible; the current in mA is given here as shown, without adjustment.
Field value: 12 mA
